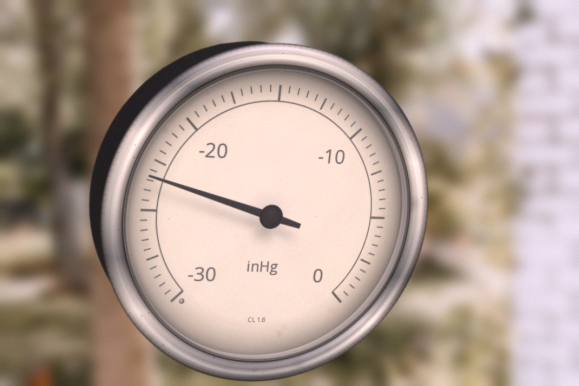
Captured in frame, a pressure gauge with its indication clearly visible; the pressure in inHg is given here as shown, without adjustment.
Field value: -23.25 inHg
